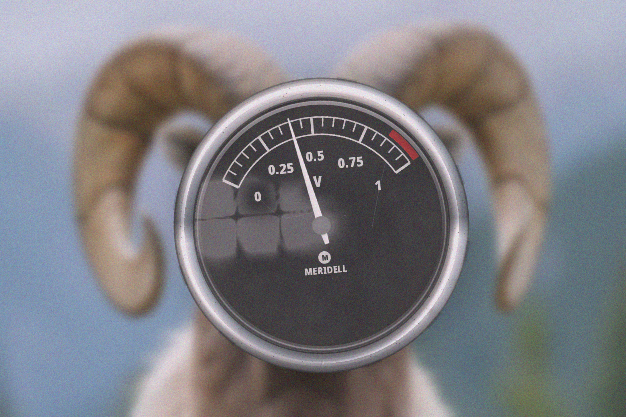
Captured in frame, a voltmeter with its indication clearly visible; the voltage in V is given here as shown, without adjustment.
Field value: 0.4 V
